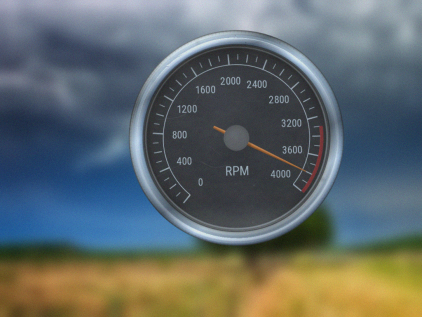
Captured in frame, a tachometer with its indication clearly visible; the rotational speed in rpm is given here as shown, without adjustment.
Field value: 3800 rpm
